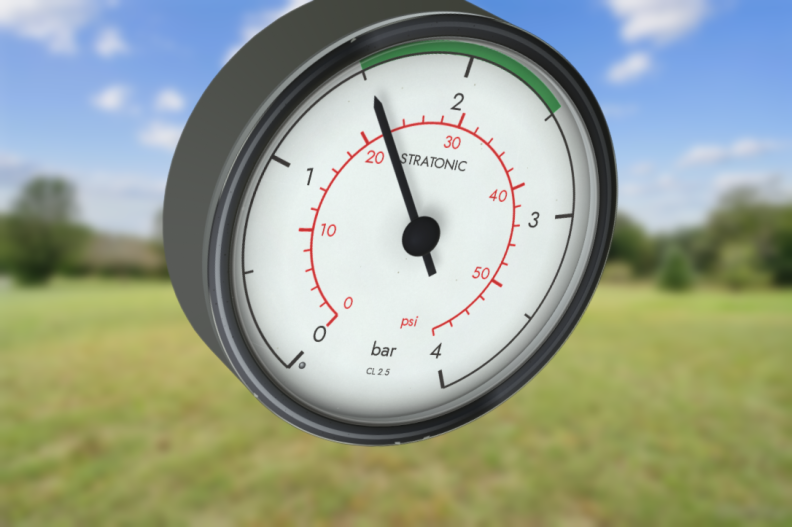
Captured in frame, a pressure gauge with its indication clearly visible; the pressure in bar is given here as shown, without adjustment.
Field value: 1.5 bar
